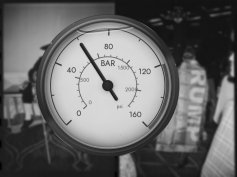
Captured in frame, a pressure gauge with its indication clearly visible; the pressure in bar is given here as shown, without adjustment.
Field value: 60 bar
